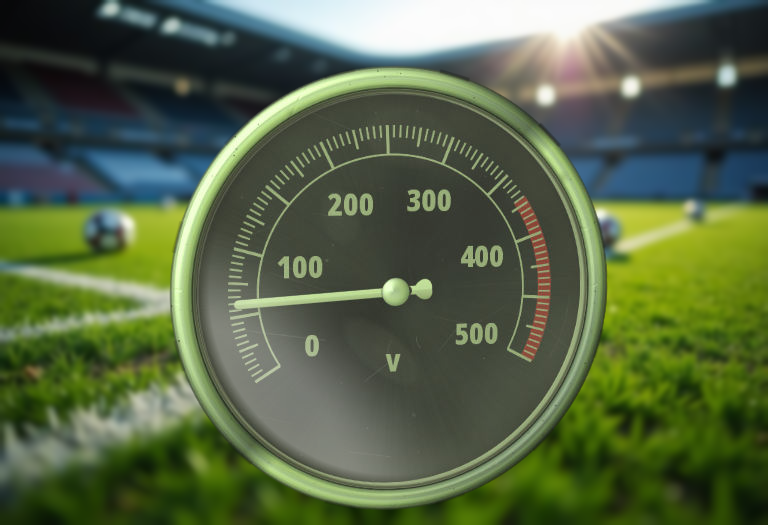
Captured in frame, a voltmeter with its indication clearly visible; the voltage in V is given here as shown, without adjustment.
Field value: 60 V
